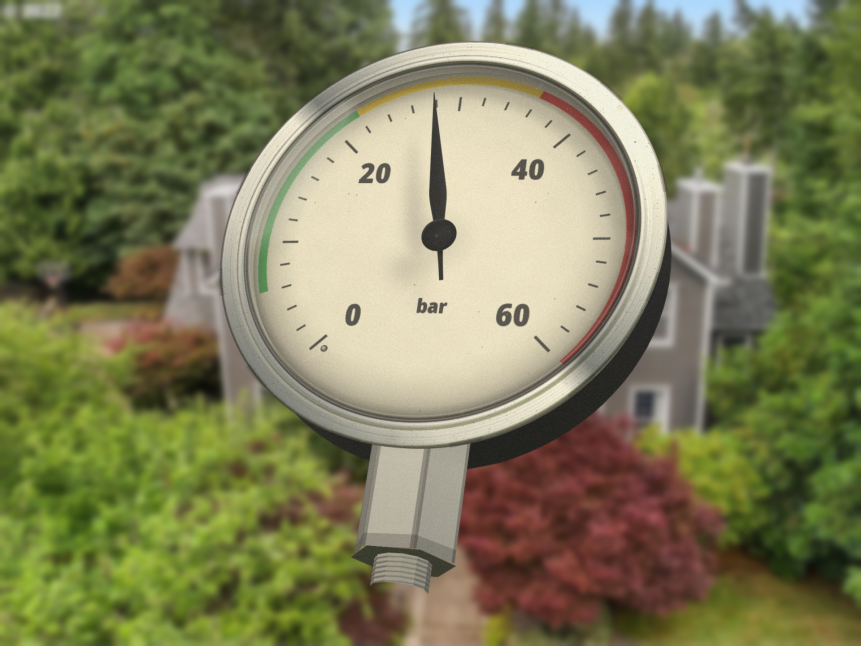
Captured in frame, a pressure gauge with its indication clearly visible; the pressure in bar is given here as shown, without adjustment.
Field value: 28 bar
